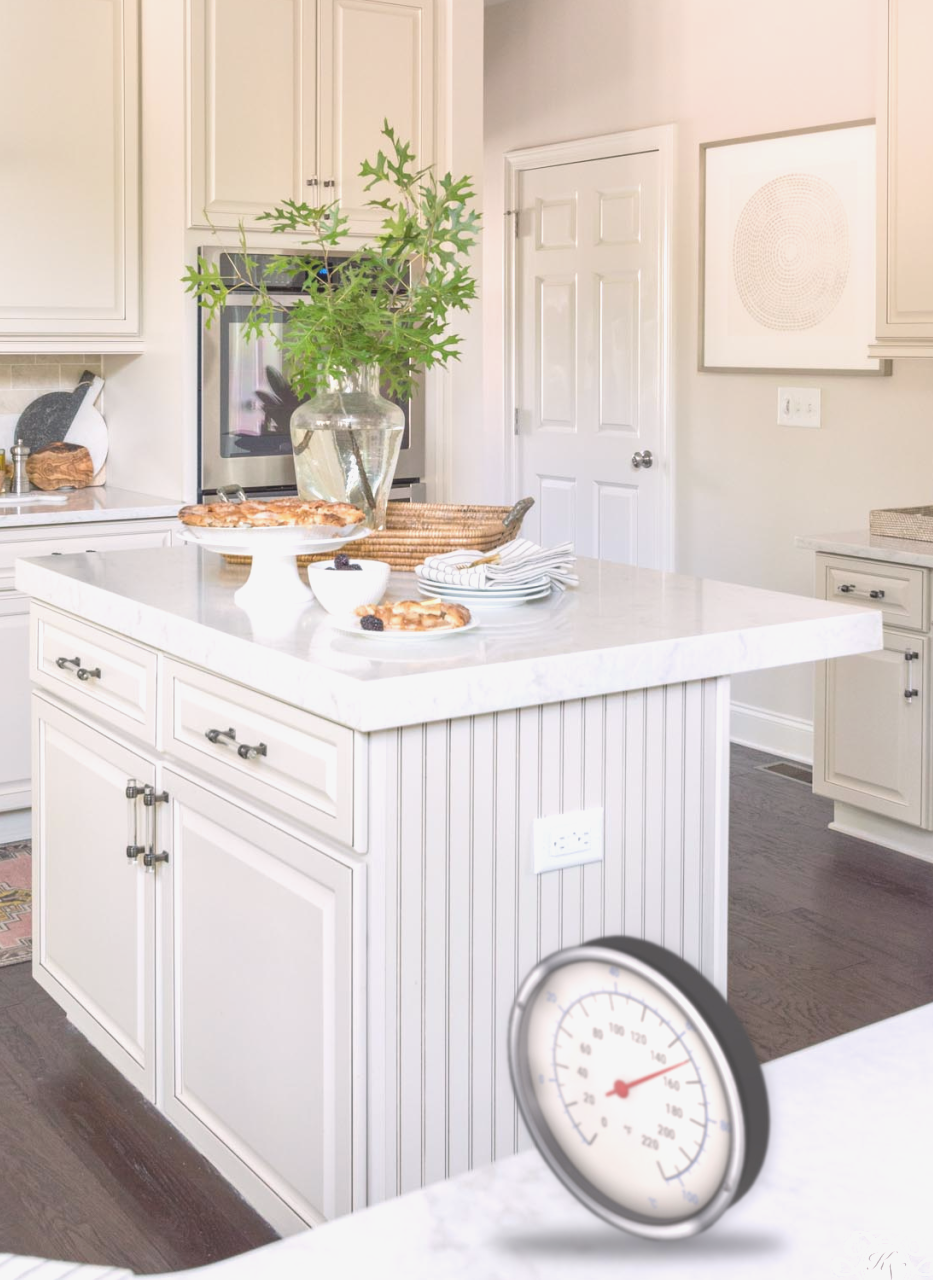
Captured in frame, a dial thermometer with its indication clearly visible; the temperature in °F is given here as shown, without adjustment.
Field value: 150 °F
